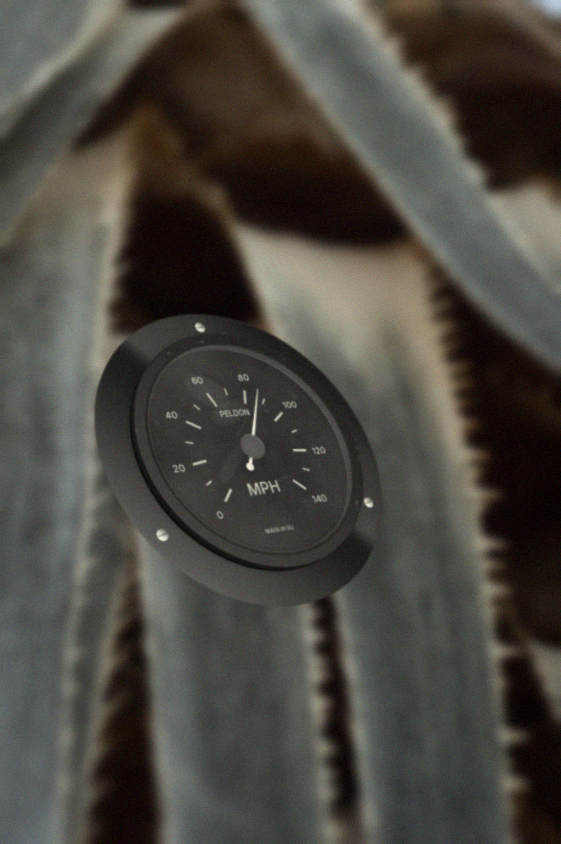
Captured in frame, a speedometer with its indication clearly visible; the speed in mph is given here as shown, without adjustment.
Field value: 85 mph
